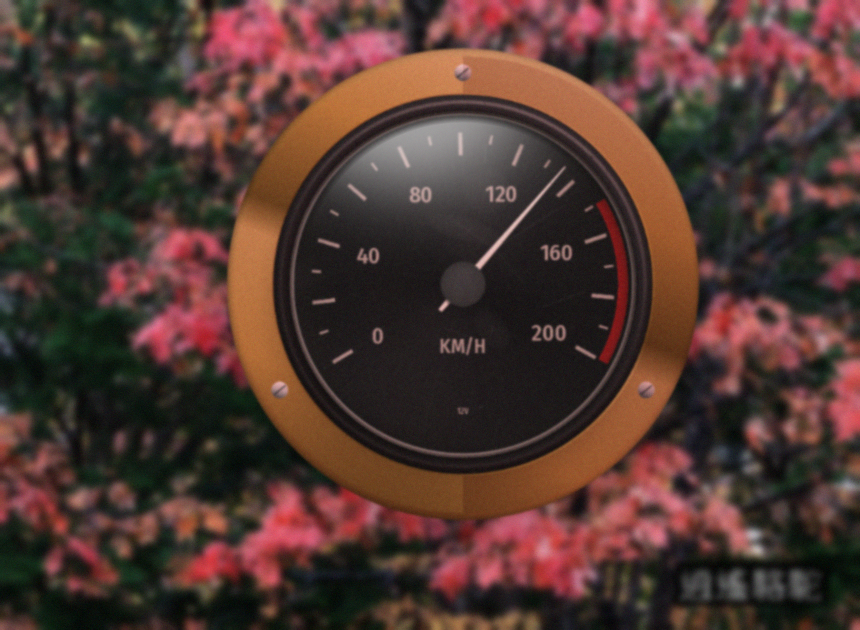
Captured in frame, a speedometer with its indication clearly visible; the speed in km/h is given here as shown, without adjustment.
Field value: 135 km/h
